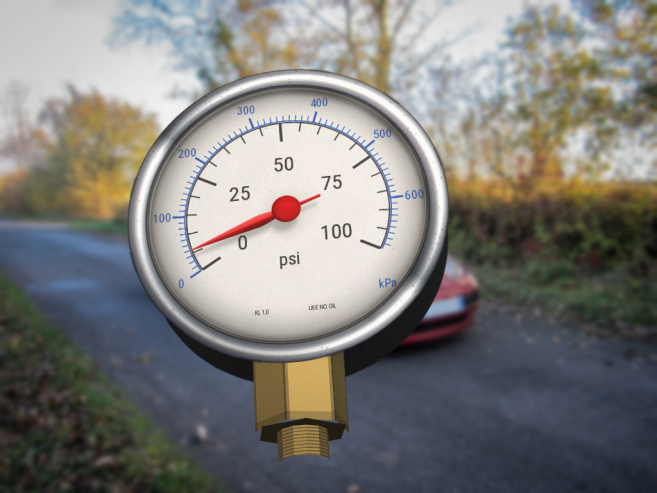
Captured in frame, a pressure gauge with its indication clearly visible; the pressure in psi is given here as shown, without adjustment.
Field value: 5 psi
